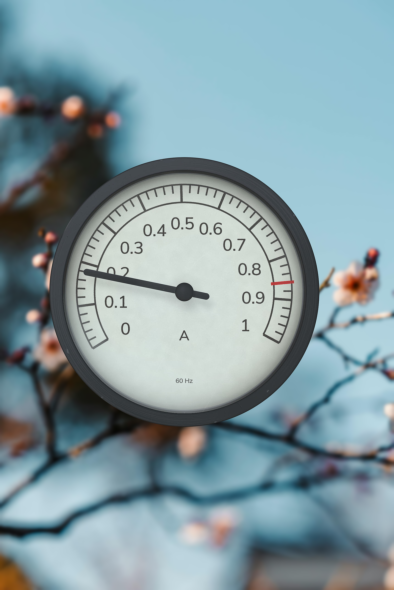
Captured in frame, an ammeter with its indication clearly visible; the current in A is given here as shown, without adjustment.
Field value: 0.18 A
